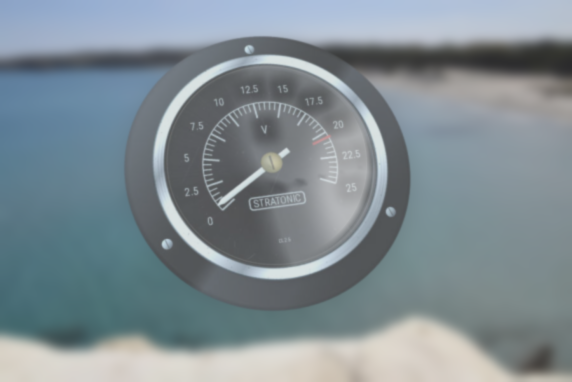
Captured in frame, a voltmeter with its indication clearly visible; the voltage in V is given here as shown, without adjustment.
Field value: 0.5 V
